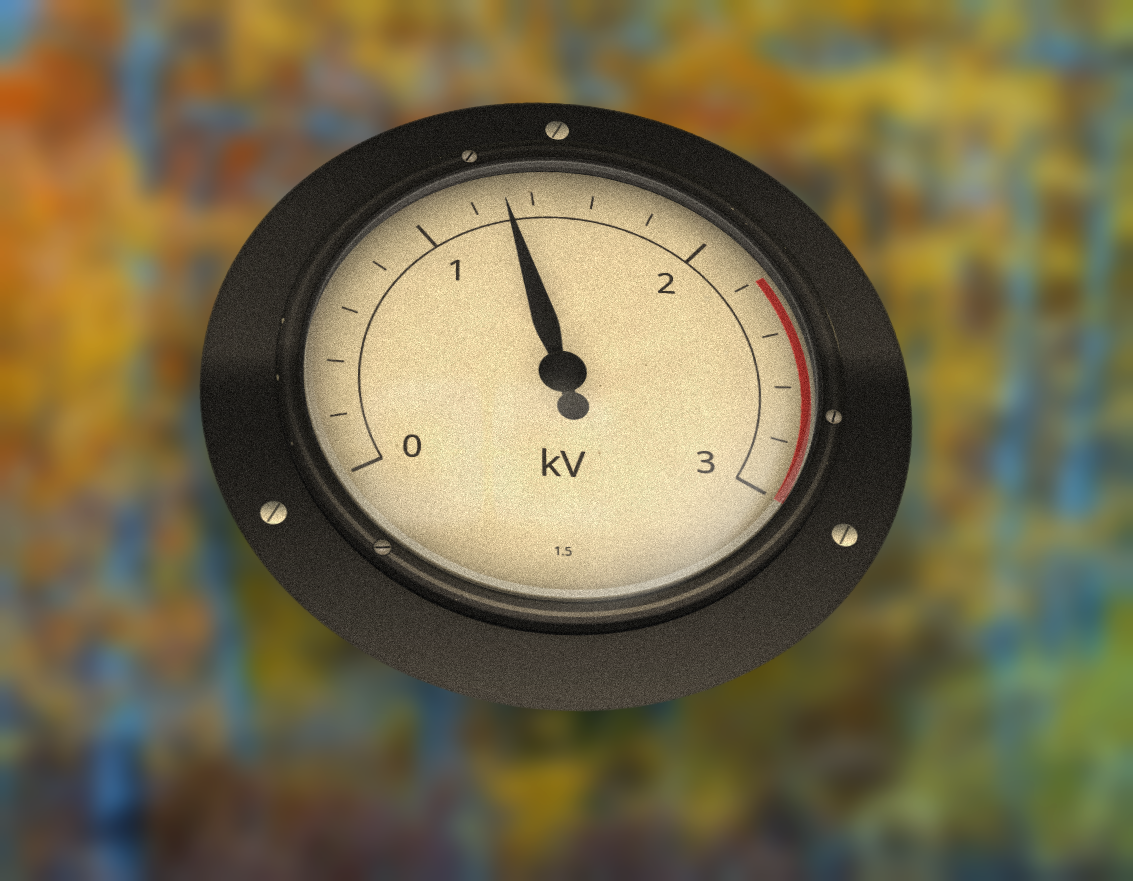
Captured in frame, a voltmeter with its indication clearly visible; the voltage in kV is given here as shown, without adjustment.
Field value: 1.3 kV
